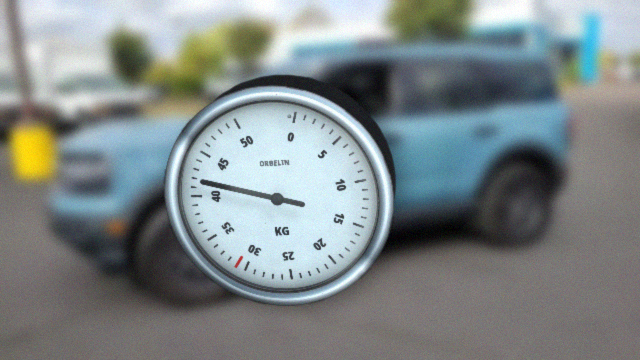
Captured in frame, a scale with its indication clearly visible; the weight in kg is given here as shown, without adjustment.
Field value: 42 kg
